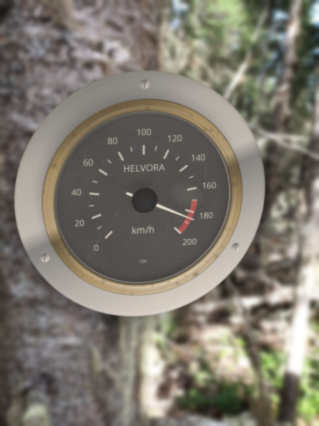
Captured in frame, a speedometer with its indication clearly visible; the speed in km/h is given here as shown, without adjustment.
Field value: 185 km/h
